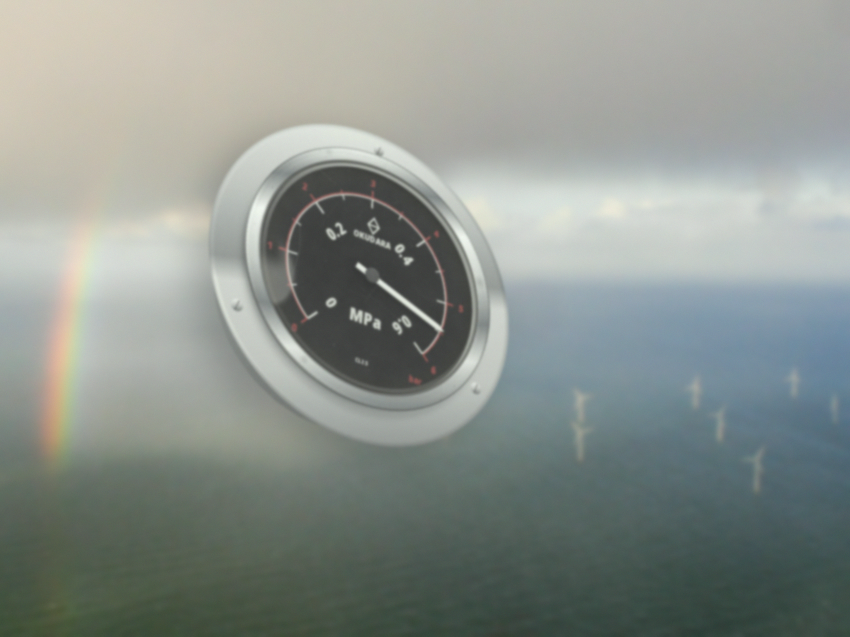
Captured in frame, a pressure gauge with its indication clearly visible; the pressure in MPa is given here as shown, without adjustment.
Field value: 0.55 MPa
